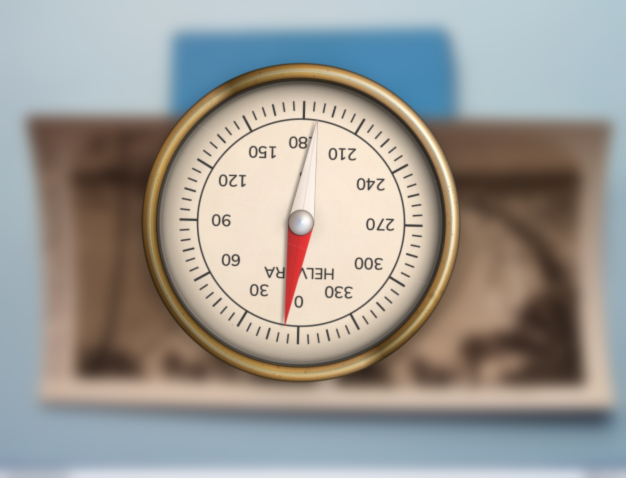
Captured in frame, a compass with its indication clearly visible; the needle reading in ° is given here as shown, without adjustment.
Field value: 7.5 °
